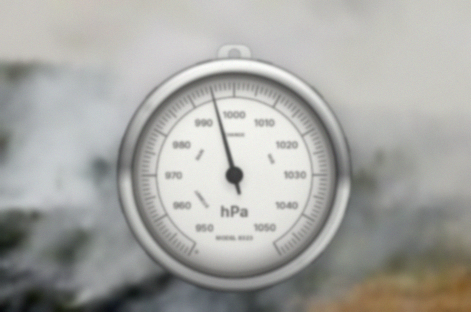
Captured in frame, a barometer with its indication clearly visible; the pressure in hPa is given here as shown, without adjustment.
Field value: 995 hPa
